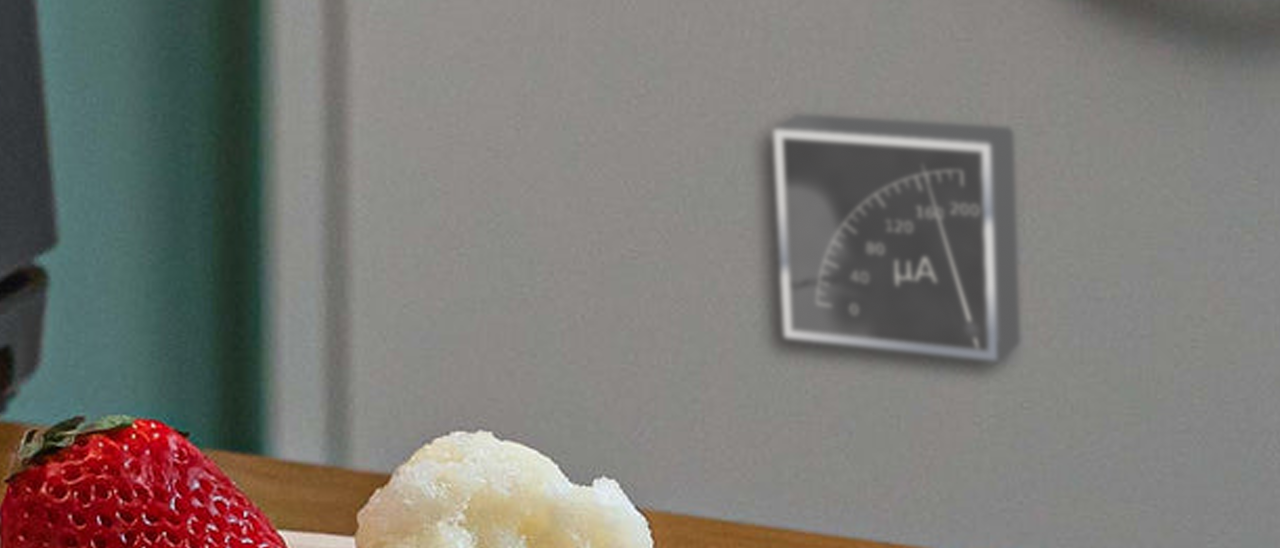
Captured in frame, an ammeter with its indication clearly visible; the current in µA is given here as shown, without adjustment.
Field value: 170 µA
